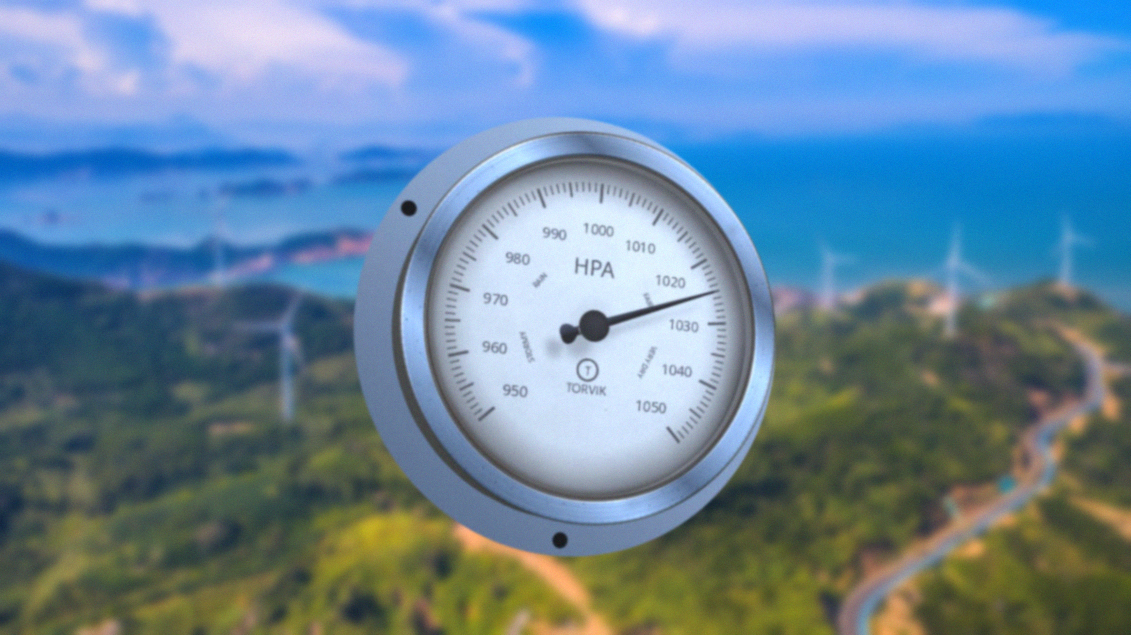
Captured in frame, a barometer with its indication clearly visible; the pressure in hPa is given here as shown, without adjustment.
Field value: 1025 hPa
